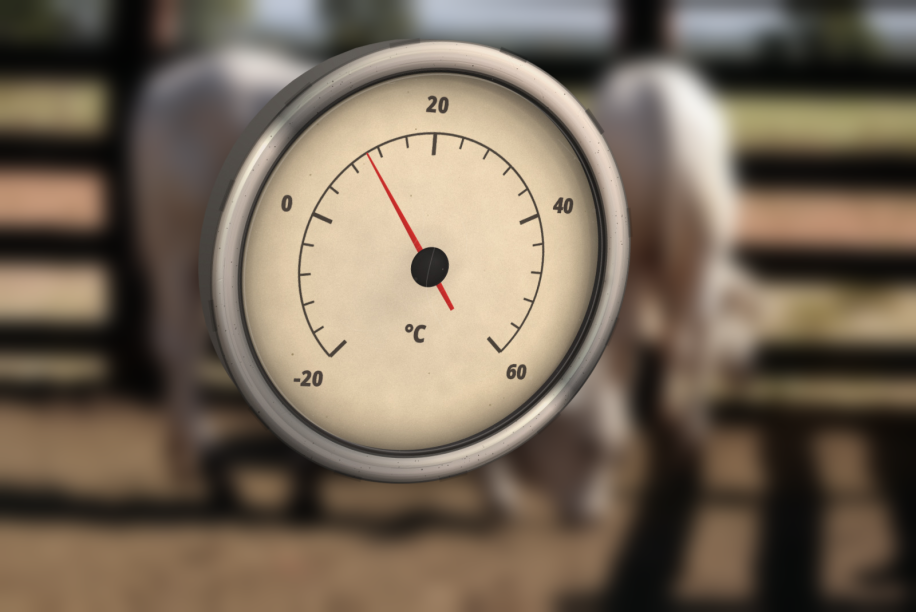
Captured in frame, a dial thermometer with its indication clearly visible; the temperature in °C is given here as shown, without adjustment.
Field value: 10 °C
